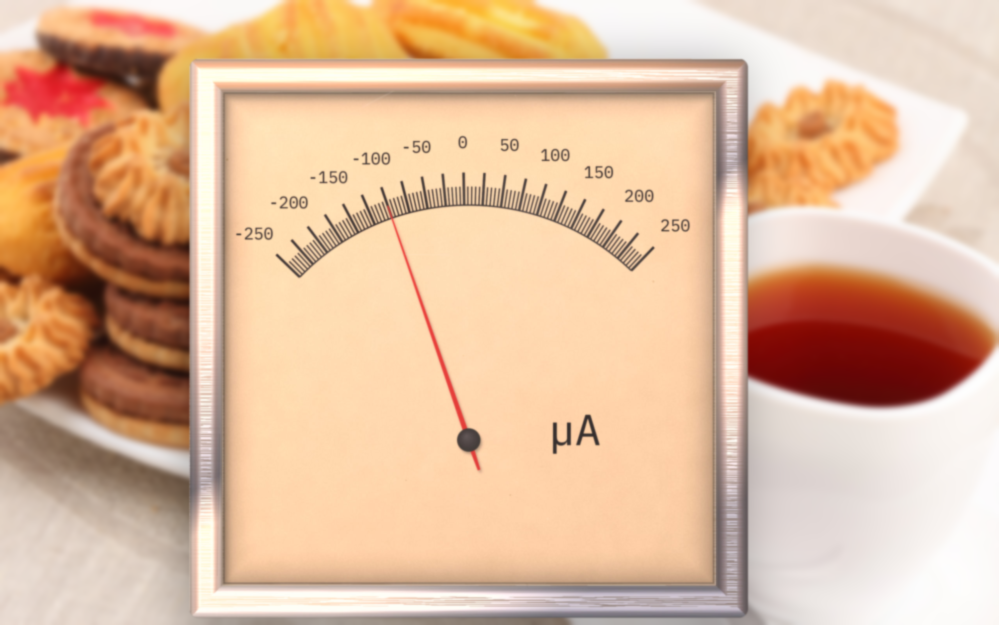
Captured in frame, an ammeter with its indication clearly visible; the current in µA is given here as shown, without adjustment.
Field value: -100 µA
